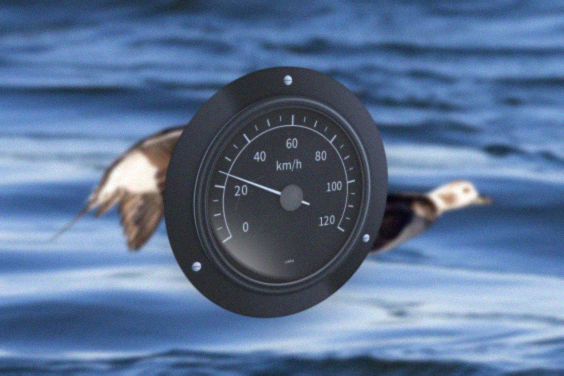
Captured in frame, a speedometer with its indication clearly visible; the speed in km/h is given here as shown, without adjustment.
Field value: 25 km/h
